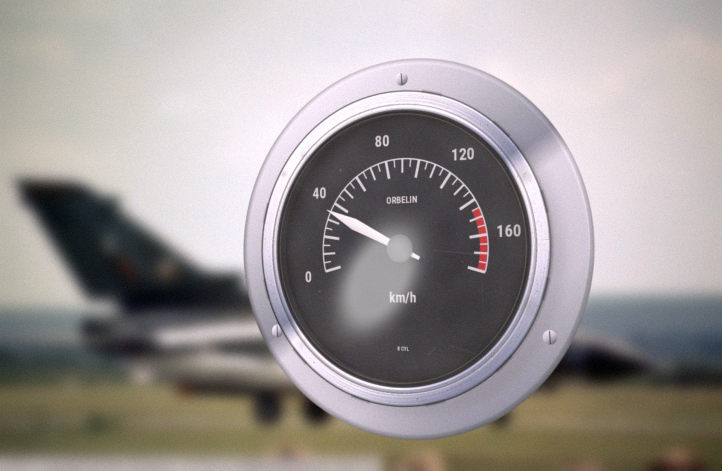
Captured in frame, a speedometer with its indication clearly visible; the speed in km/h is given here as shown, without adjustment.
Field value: 35 km/h
